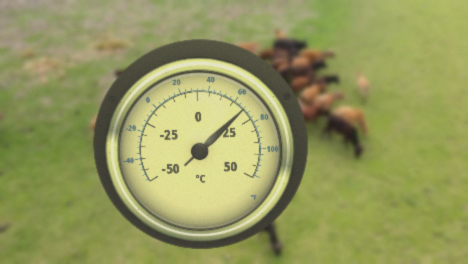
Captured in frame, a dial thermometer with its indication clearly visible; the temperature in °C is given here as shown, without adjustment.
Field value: 20 °C
